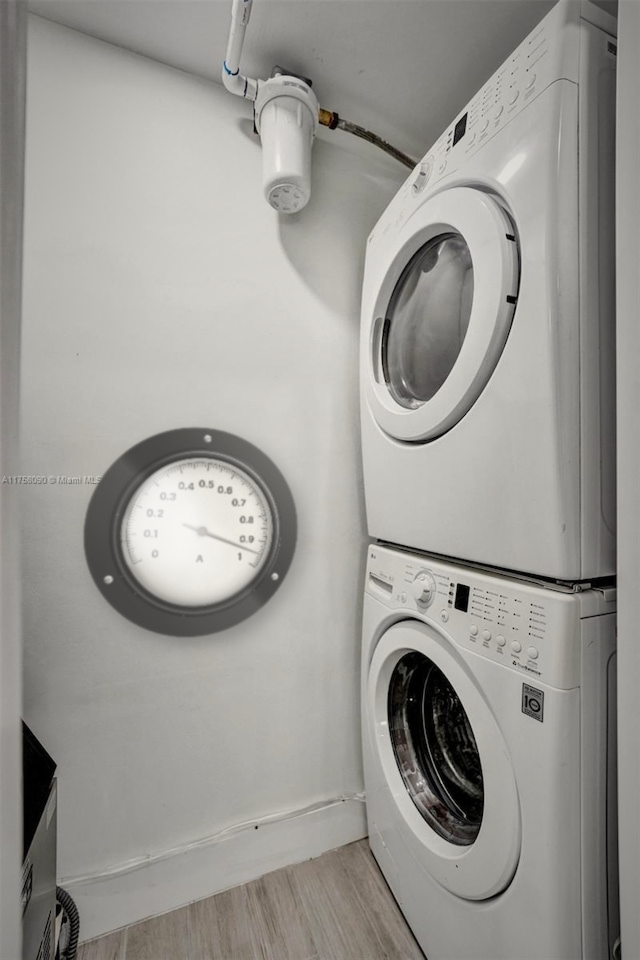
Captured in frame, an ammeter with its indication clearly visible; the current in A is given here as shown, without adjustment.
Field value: 0.95 A
